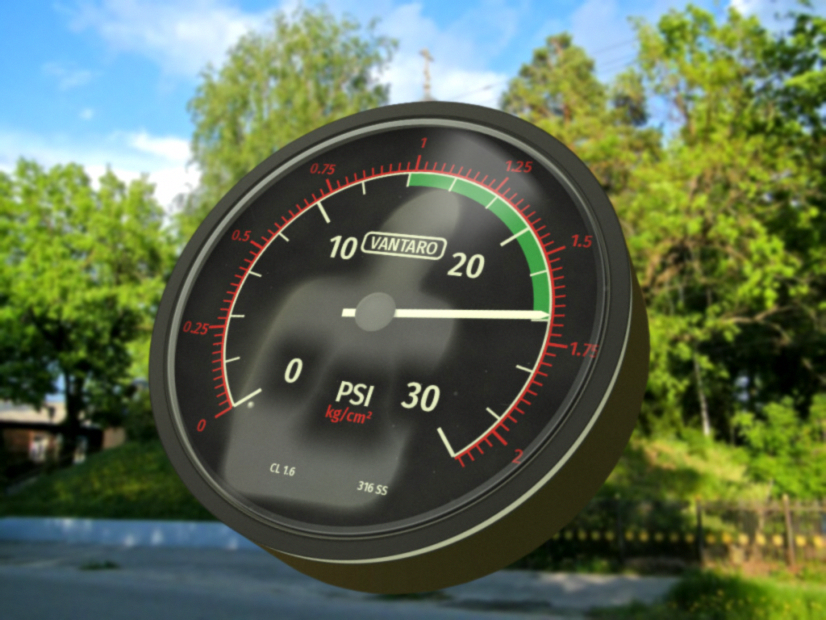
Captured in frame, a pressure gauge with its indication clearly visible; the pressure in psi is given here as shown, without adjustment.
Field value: 24 psi
